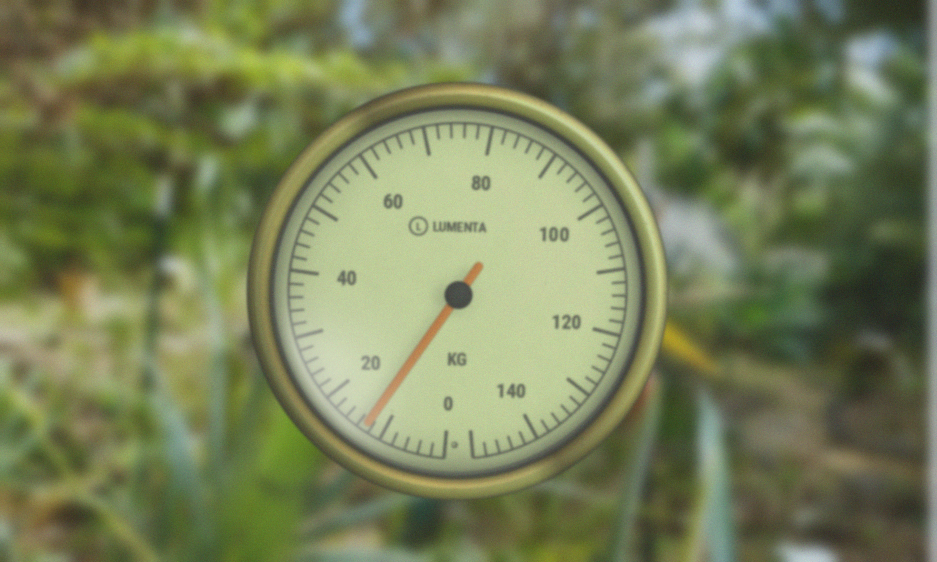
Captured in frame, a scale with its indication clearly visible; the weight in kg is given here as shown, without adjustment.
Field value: 13 kg
